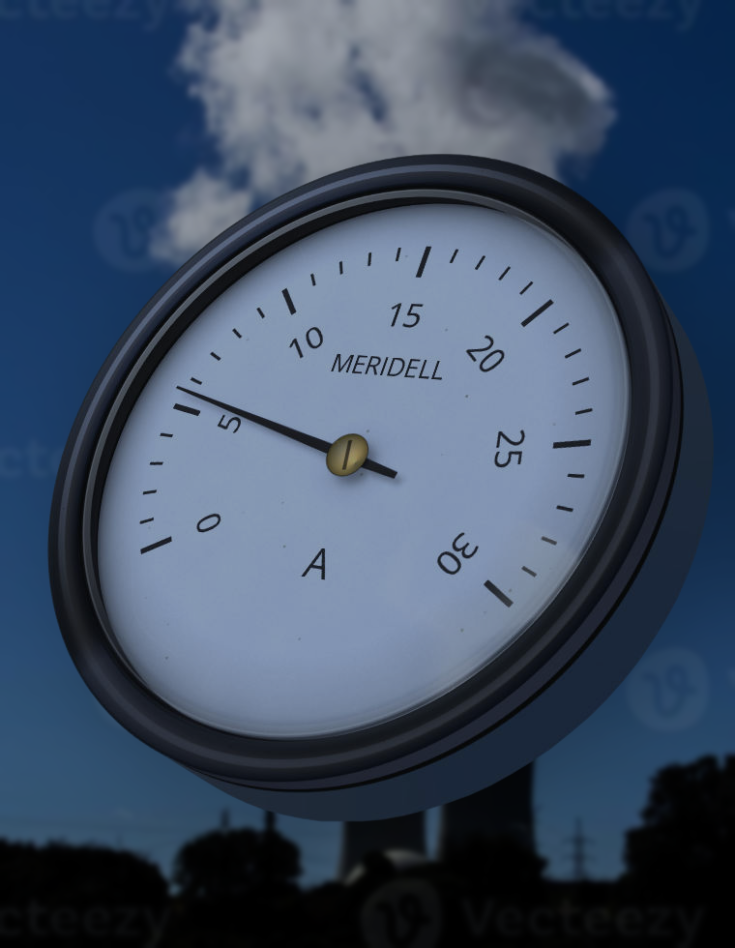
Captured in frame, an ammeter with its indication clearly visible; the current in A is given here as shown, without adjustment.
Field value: 5.5 A
